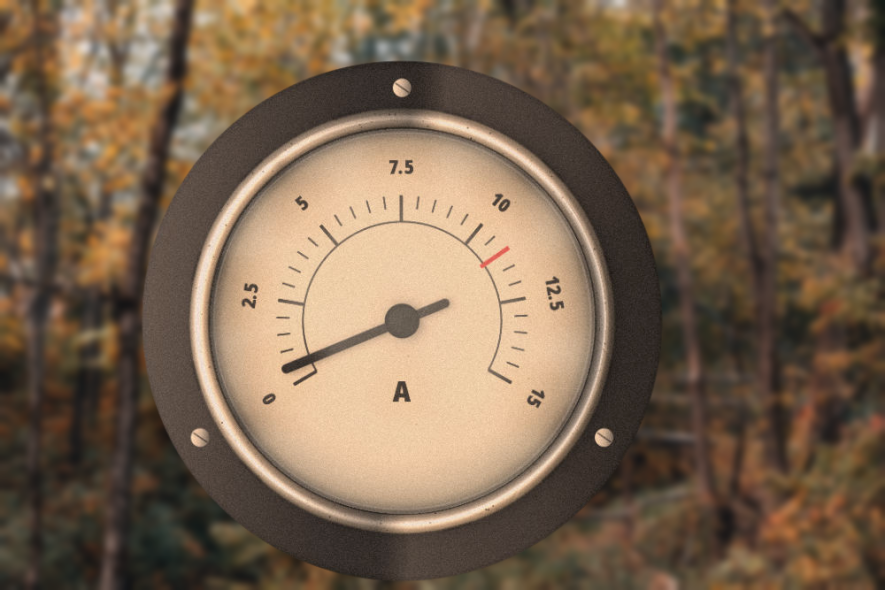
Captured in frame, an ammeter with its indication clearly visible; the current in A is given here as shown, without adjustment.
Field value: 0.5 A
